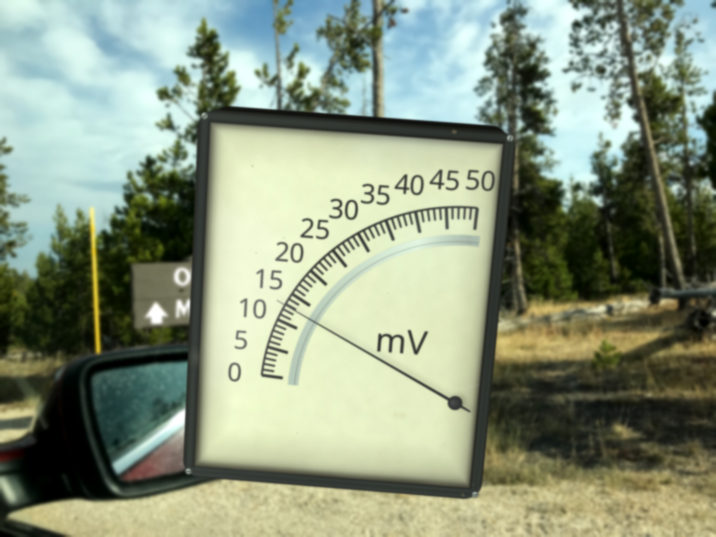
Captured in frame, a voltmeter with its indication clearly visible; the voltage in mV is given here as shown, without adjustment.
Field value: 13 mV
